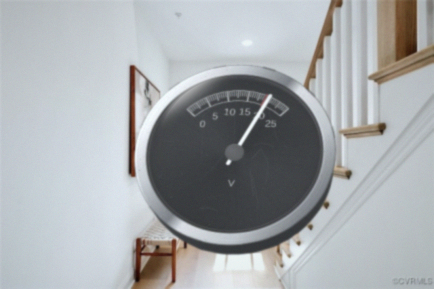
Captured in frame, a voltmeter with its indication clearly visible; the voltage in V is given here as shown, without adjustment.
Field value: 20 V
